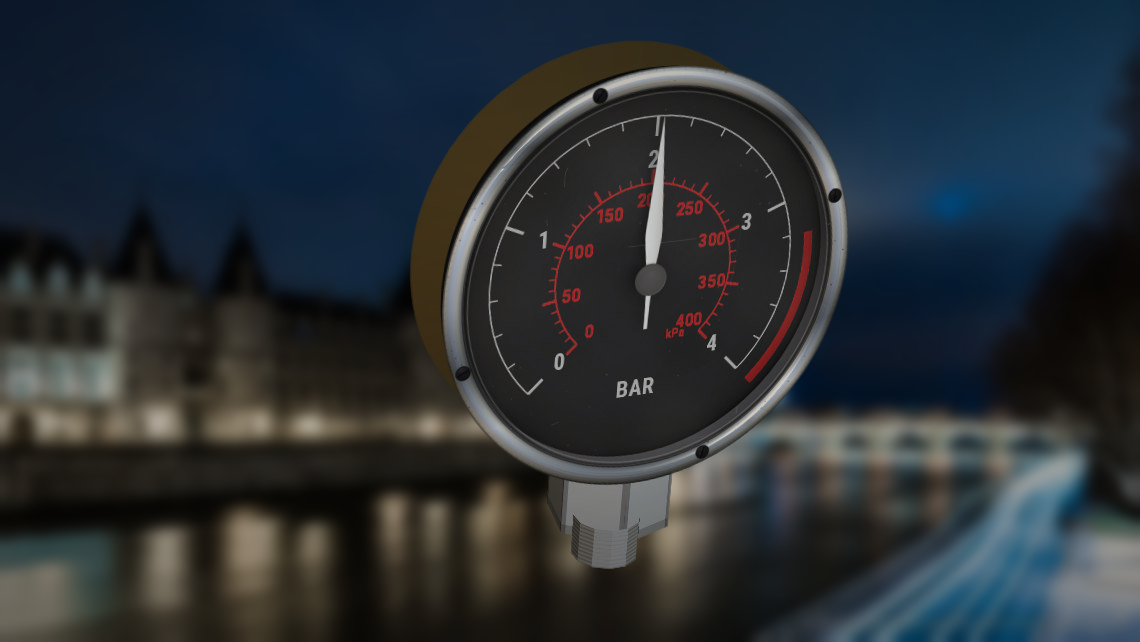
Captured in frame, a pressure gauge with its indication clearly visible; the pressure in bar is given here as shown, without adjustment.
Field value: 2 bar
